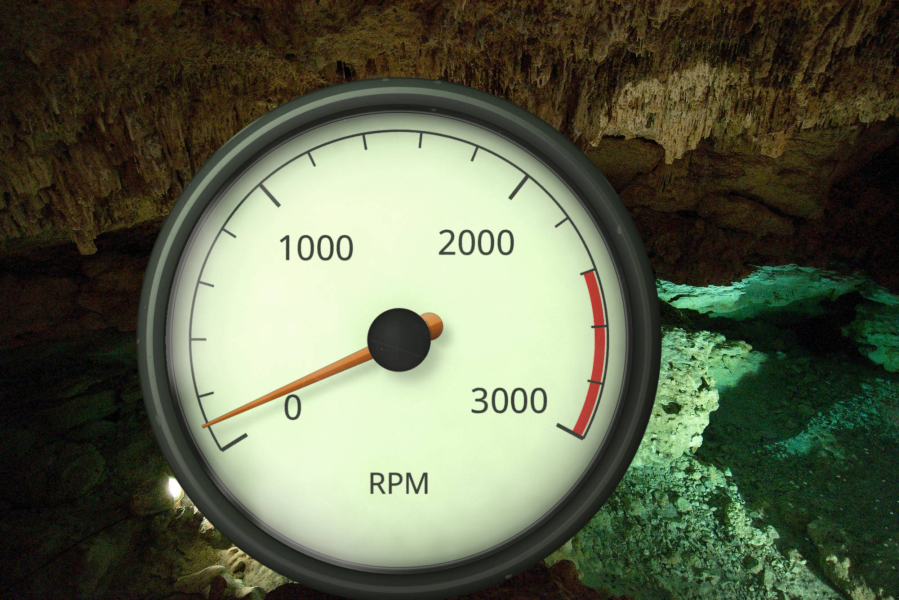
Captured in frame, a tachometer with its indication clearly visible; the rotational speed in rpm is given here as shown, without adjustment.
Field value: 100 rpm
